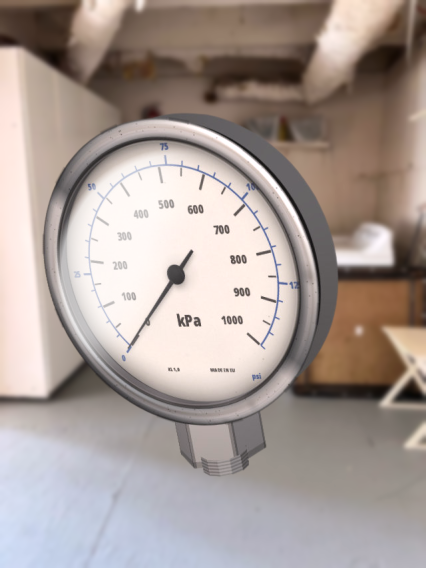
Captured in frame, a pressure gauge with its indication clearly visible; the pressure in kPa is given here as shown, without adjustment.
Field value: 0 kPa
